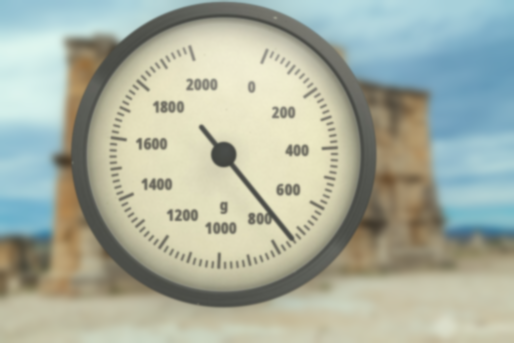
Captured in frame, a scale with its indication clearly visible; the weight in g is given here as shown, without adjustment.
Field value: 740 g
